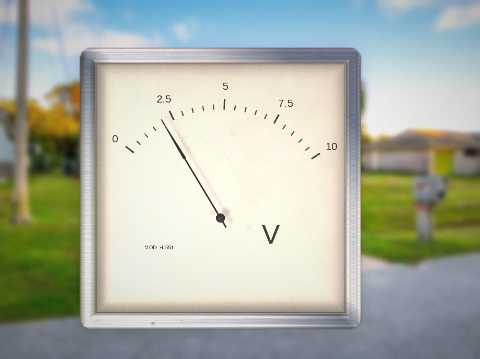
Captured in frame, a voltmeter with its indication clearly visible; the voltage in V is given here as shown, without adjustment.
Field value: 2 V
